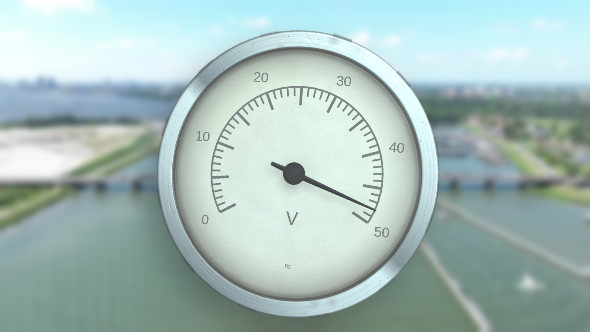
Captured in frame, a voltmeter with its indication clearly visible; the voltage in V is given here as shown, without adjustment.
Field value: 48 V
